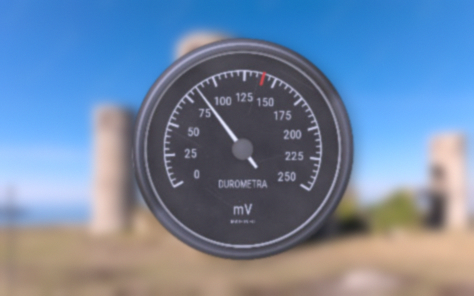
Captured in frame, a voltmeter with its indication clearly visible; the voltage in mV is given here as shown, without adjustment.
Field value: 85 mV
